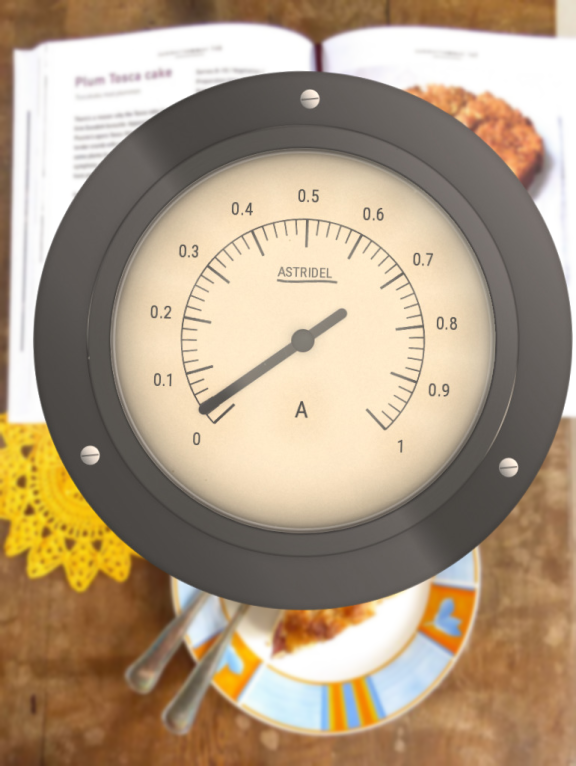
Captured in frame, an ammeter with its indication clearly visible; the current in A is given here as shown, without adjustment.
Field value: 0.03 A
